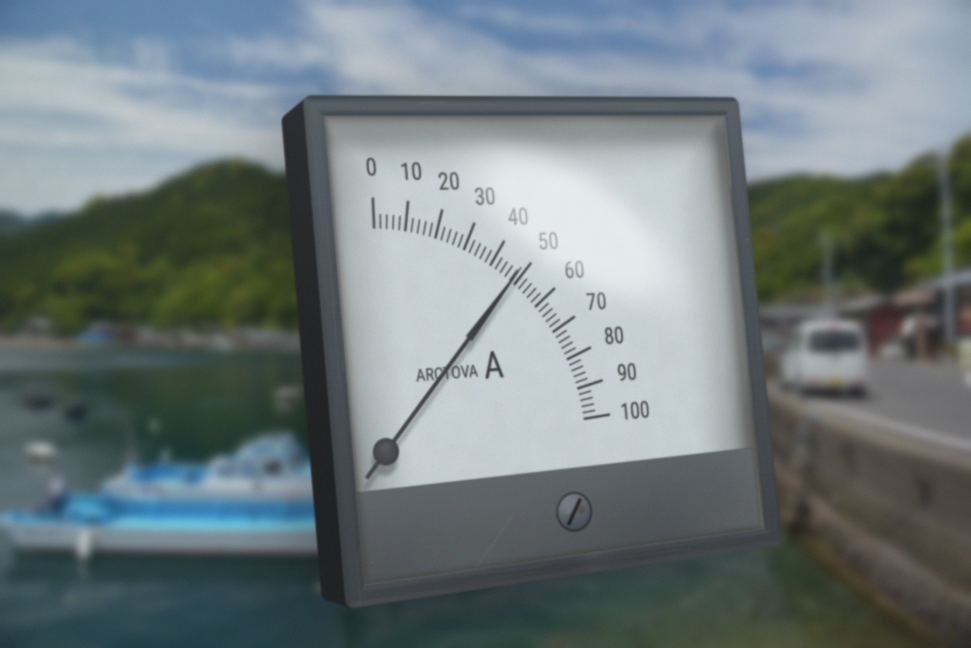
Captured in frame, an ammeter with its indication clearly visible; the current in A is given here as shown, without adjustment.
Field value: 48 A
